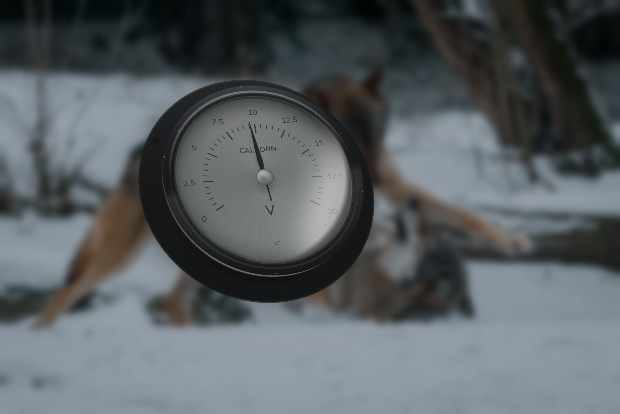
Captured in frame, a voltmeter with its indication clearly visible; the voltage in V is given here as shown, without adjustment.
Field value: 9.5 V
